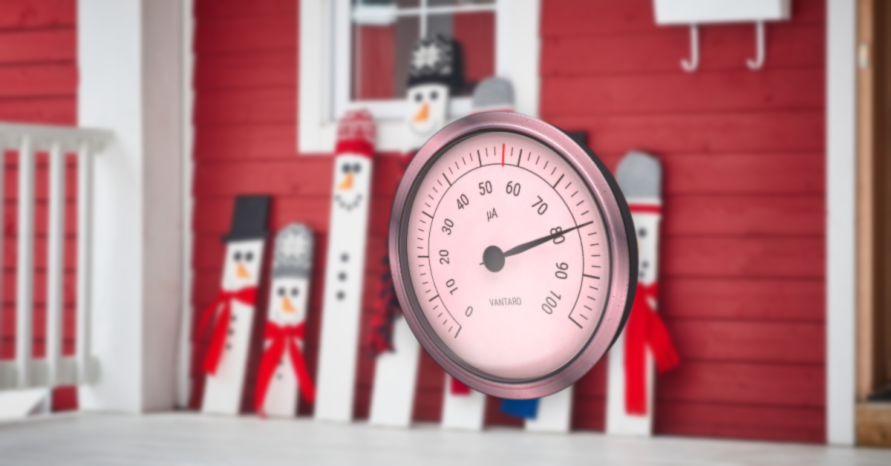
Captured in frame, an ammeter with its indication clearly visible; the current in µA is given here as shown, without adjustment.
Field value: 80 µA
